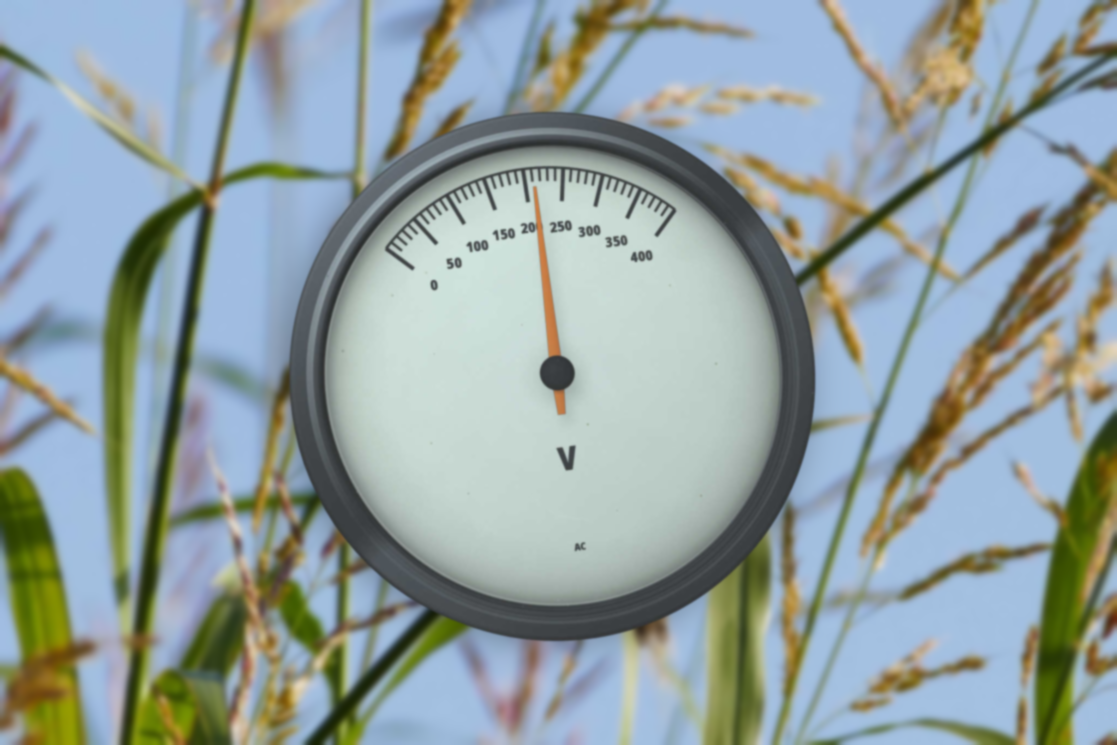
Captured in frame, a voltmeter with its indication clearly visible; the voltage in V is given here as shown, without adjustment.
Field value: 210 V
